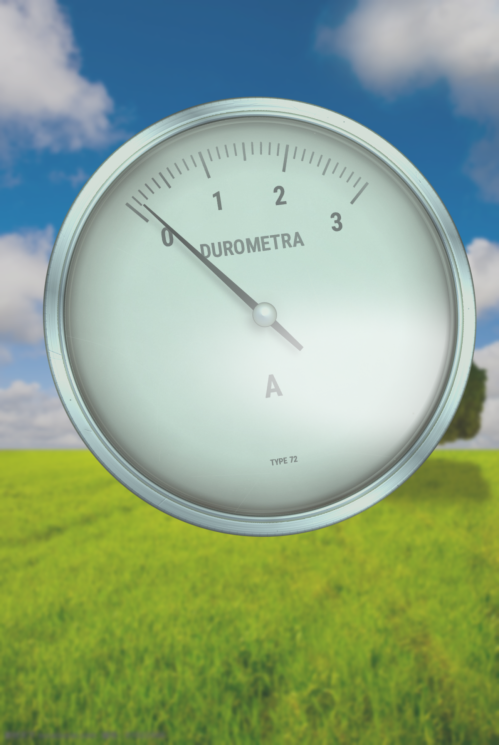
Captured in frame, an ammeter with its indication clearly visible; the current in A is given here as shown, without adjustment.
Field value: 0.1 A
